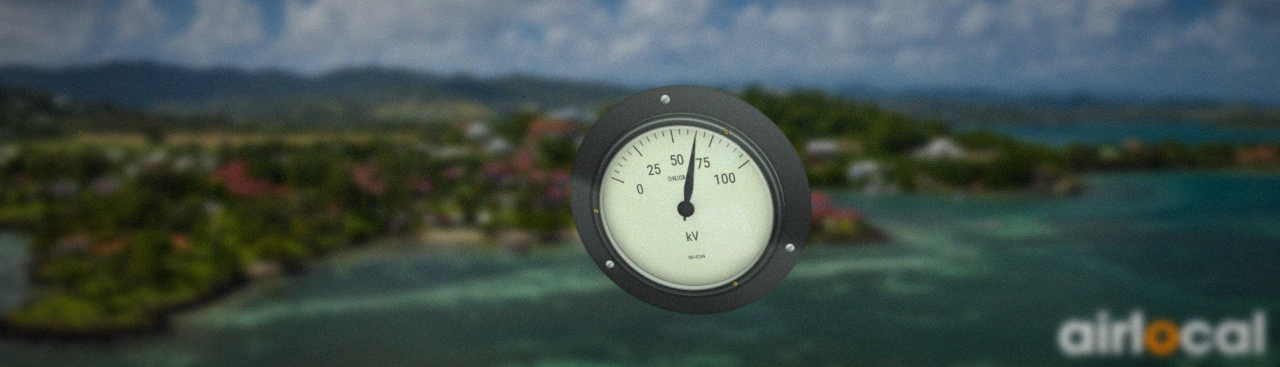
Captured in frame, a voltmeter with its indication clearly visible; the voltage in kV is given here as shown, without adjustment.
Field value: 65 kV
